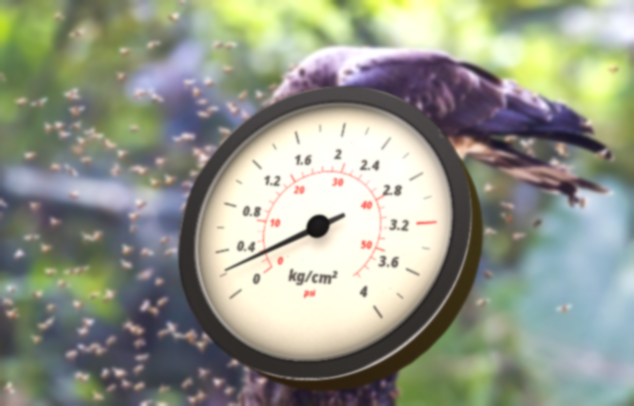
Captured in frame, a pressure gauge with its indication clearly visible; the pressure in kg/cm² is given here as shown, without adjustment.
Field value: 0.2 kg/cm²
